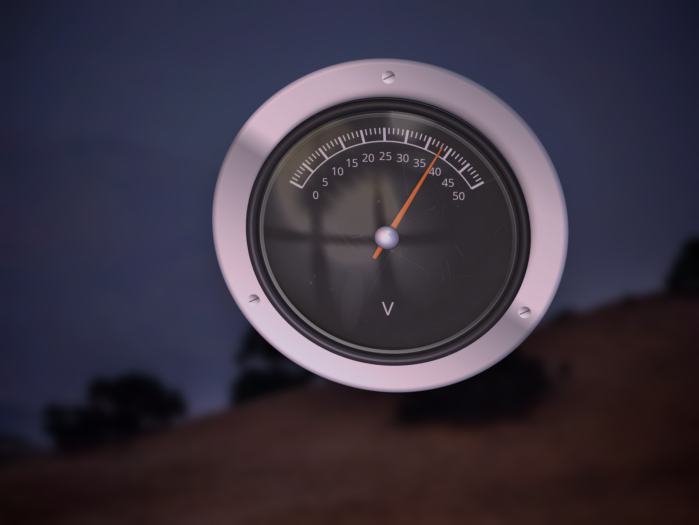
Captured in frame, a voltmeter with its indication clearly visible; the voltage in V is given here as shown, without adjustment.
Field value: 38 V
